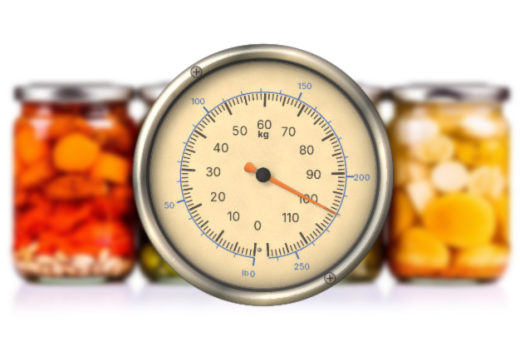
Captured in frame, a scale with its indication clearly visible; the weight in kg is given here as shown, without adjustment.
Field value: 100 kg
